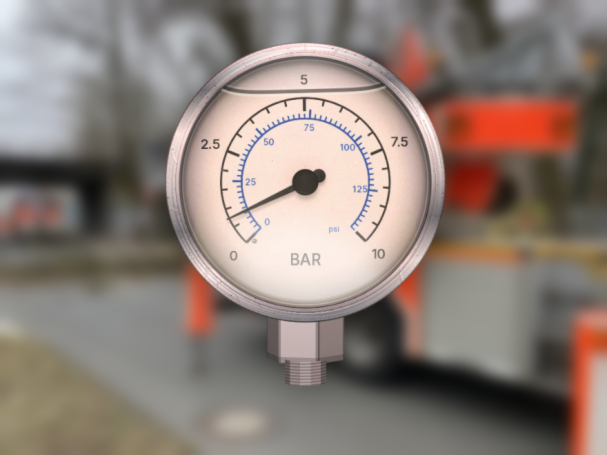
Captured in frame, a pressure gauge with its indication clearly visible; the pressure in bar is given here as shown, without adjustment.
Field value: 0.75 bar
